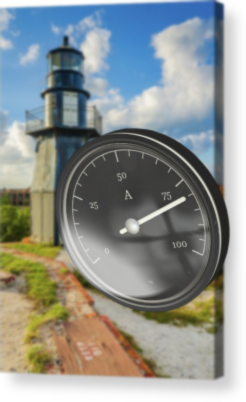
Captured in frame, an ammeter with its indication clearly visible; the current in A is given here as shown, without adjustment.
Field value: 80 A
